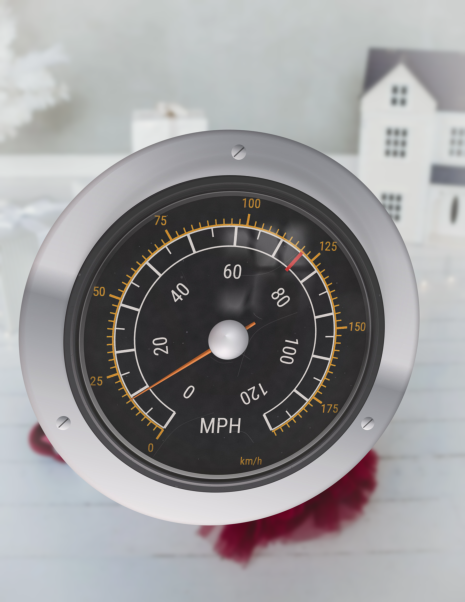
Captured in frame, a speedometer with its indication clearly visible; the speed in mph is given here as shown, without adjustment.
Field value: 10 mph
